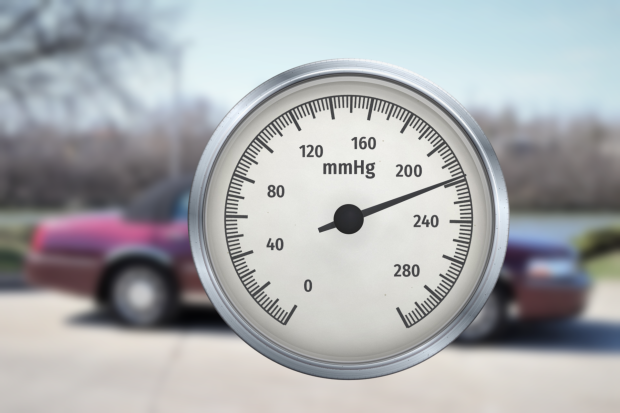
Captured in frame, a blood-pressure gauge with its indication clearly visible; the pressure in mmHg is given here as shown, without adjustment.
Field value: 218 mmHg
